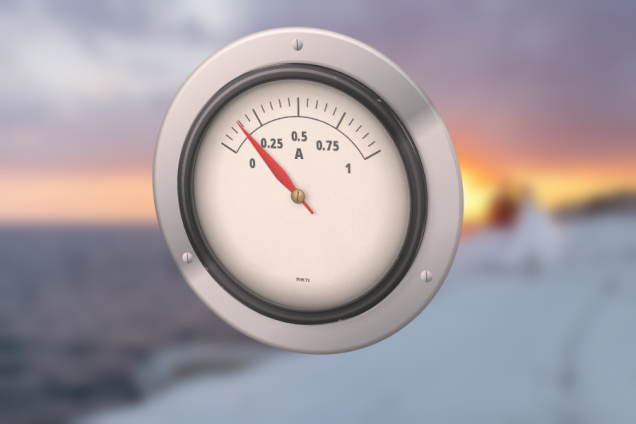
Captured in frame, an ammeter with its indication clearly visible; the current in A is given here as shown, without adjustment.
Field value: 0.15 A
